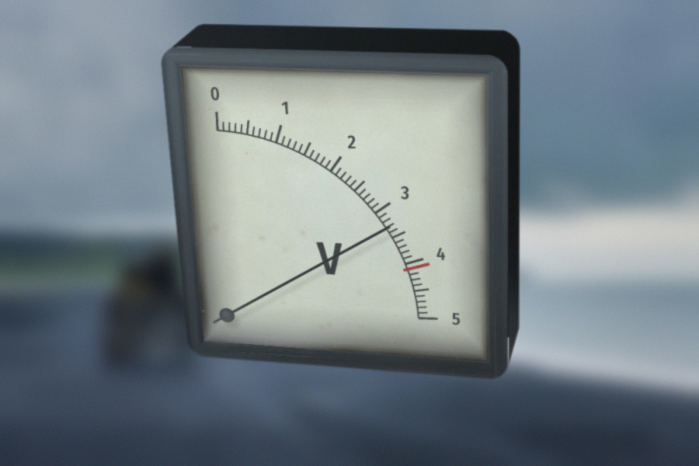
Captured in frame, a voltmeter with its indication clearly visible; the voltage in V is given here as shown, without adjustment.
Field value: 3.3 V
